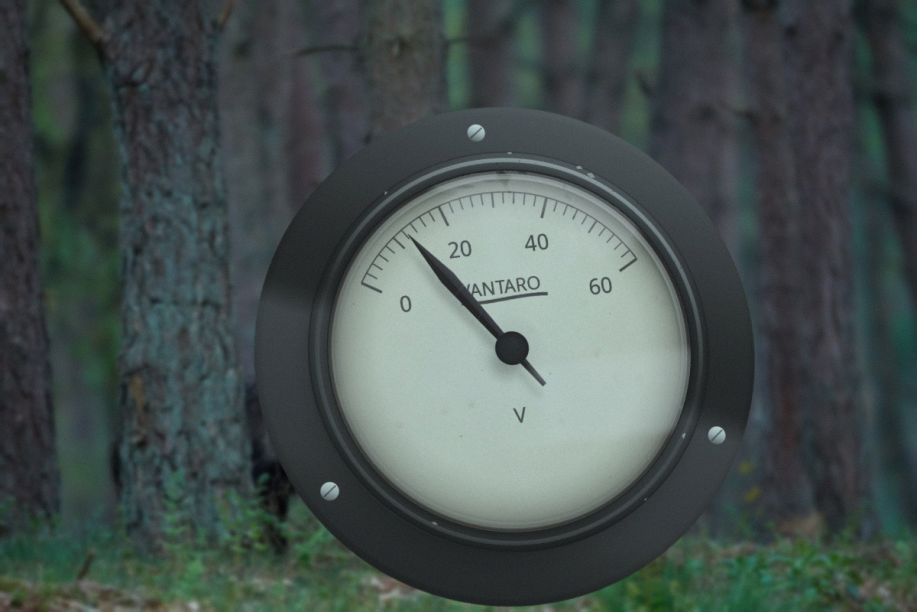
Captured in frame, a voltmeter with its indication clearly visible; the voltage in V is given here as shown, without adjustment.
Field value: 12 V
